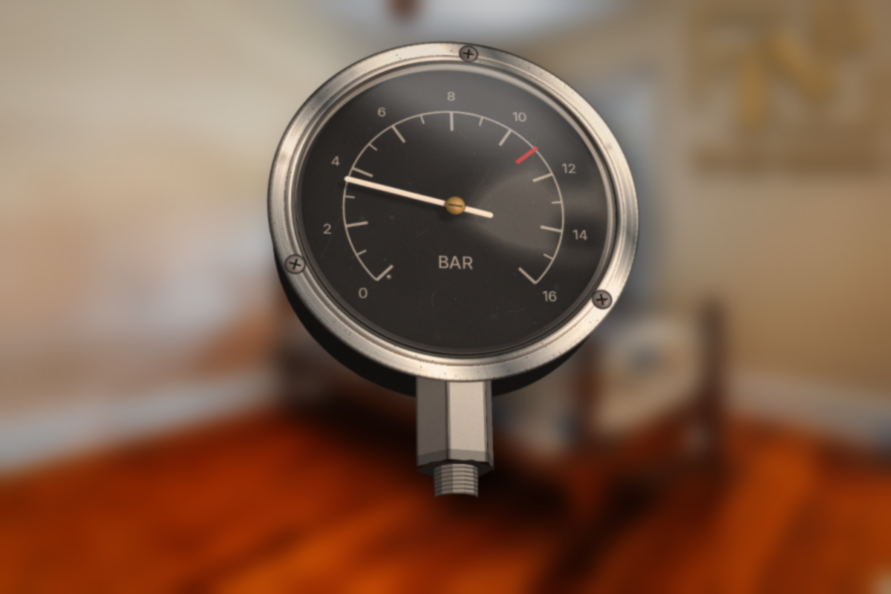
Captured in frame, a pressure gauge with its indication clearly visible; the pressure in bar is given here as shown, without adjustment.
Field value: 3.5 bar
